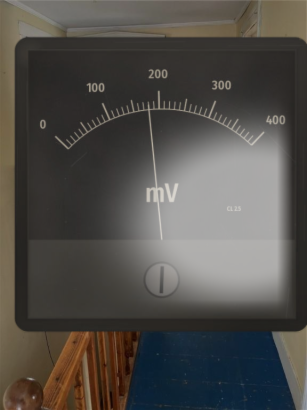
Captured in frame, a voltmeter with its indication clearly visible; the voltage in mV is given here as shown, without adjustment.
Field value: 180 mV
